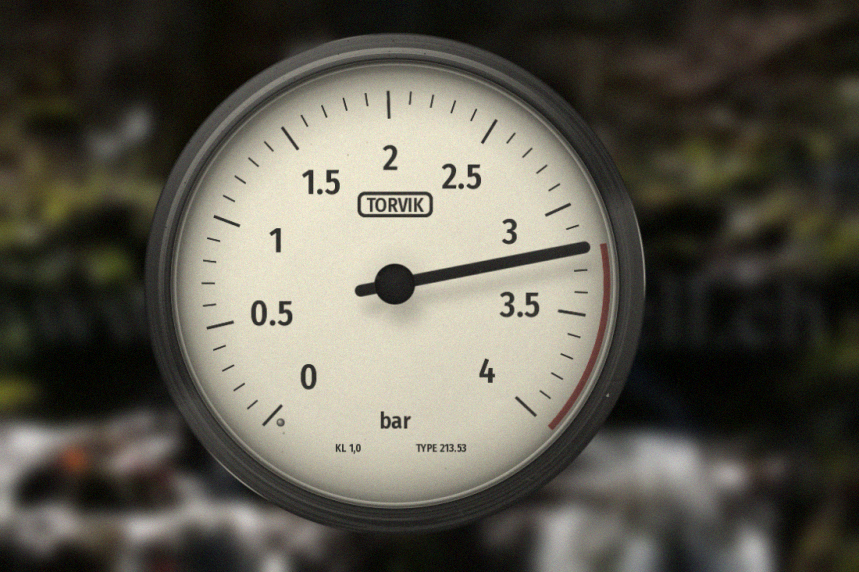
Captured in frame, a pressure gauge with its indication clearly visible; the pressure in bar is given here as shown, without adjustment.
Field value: 3.2 bar
